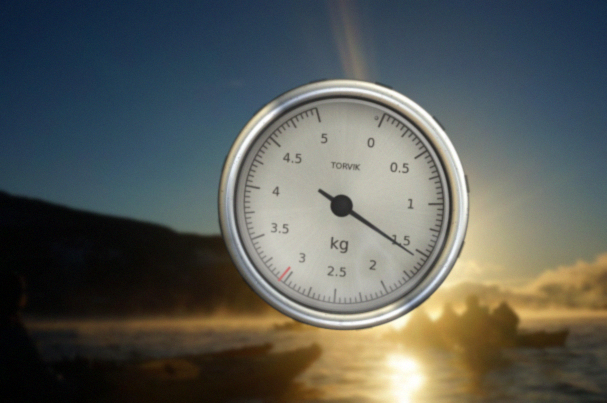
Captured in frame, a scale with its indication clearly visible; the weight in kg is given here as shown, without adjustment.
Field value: 1.55 kg
